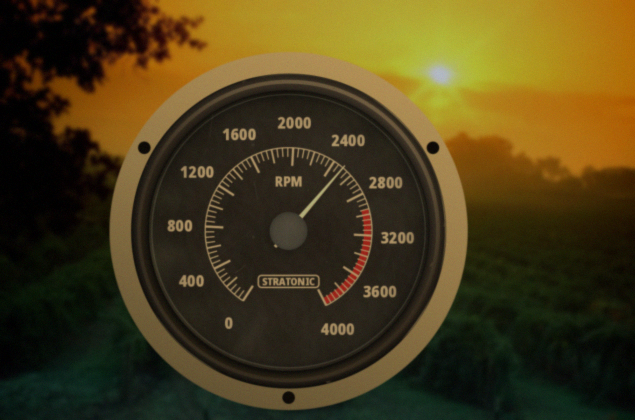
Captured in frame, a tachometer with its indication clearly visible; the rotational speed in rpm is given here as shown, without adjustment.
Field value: 2500 rpm
